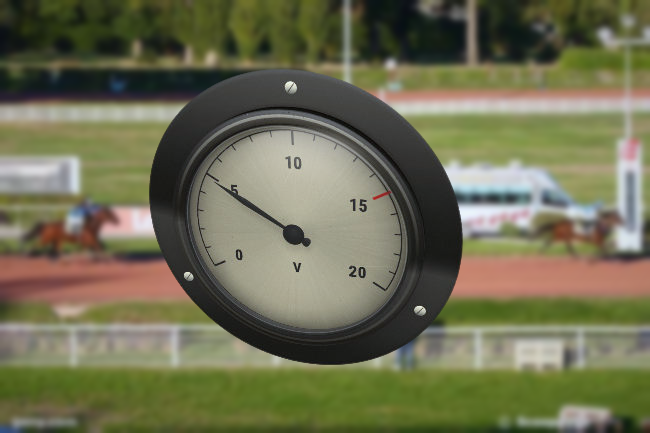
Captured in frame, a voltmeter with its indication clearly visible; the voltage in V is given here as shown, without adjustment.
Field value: 5 V
